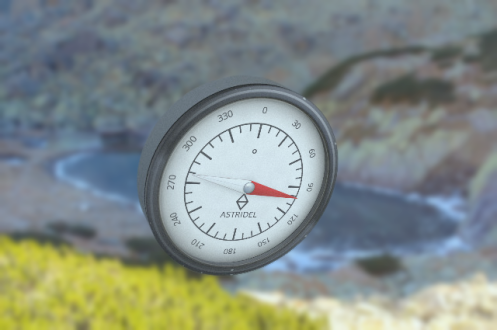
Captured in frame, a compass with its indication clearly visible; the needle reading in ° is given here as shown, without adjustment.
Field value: 100 °
